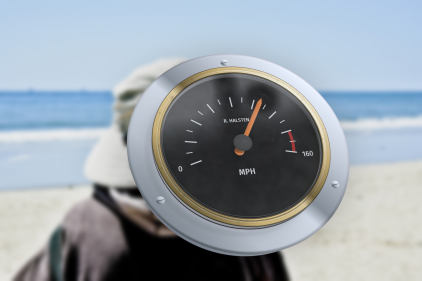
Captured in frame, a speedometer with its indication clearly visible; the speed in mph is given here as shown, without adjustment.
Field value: 105 mph
